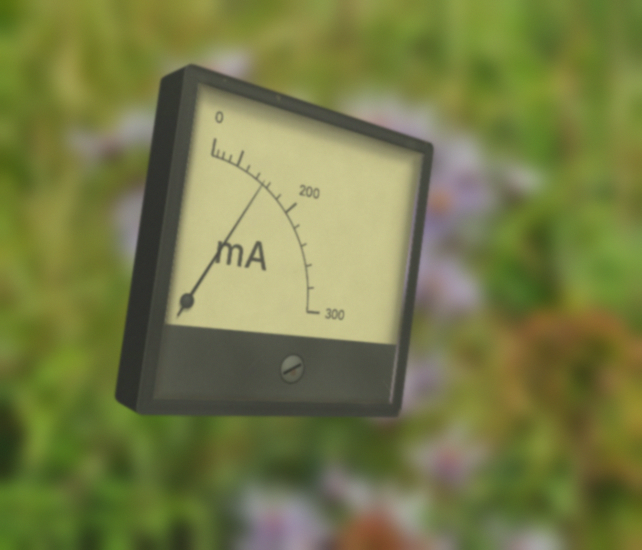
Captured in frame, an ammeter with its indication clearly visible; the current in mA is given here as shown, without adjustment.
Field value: 150 mA
